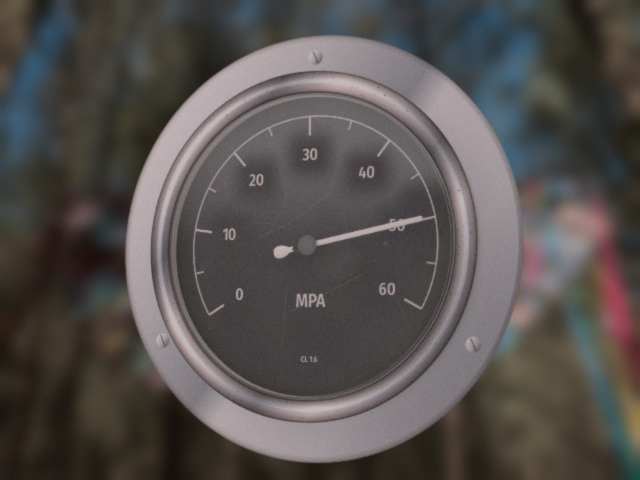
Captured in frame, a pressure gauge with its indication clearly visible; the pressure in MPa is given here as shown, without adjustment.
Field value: 50 MPa
